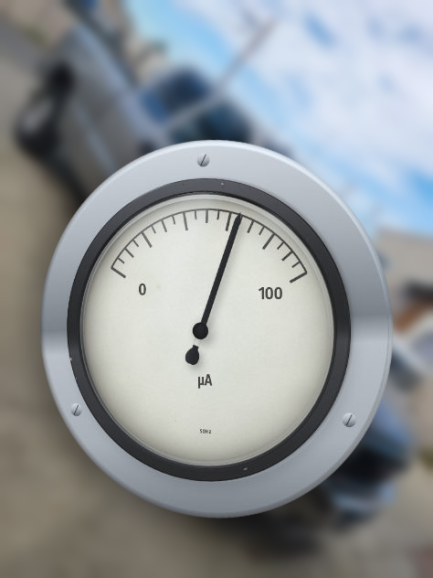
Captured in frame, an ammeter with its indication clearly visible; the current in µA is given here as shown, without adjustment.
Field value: 65 µA
